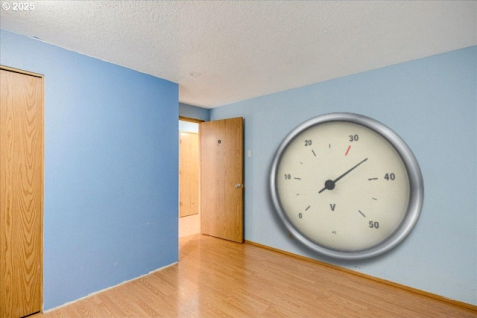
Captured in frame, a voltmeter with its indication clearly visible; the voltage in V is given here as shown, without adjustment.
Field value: 35 V
